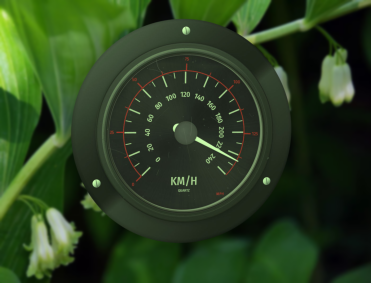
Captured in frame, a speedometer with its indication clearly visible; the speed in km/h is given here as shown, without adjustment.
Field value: 225 km/h
